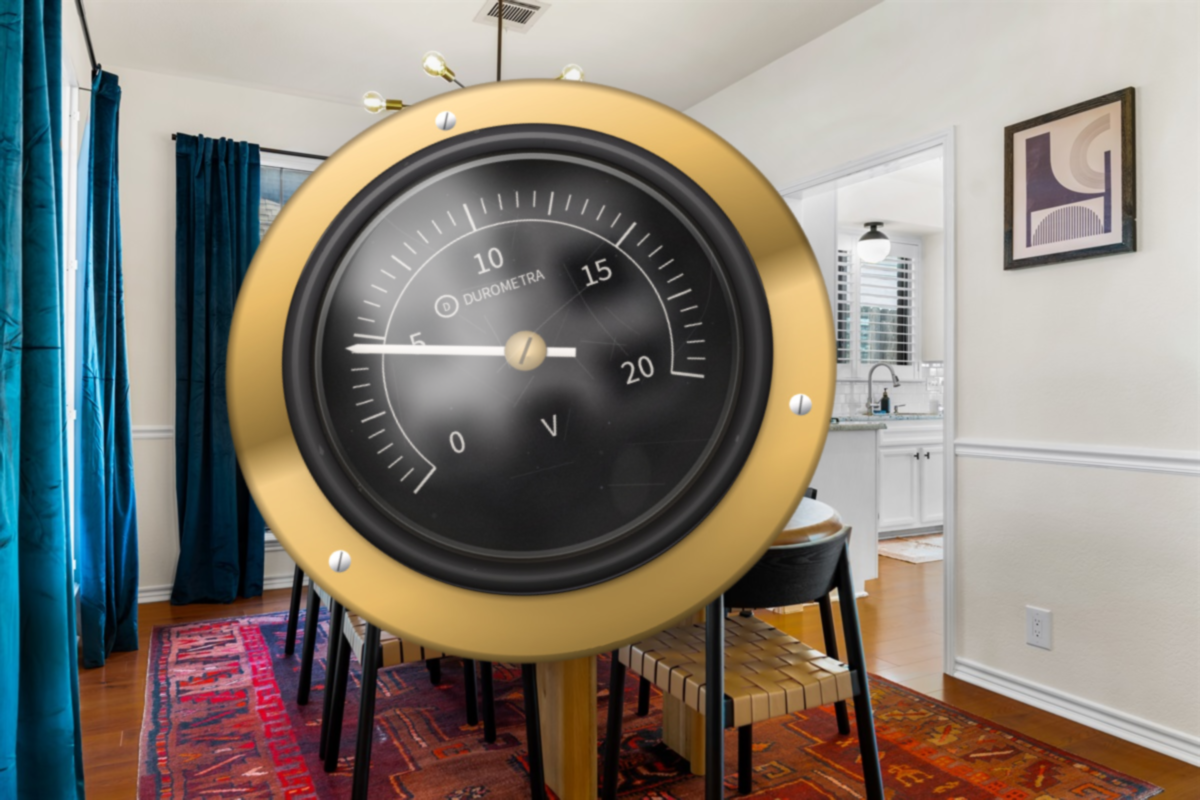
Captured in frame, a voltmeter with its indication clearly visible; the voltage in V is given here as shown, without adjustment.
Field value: 4.5 V
